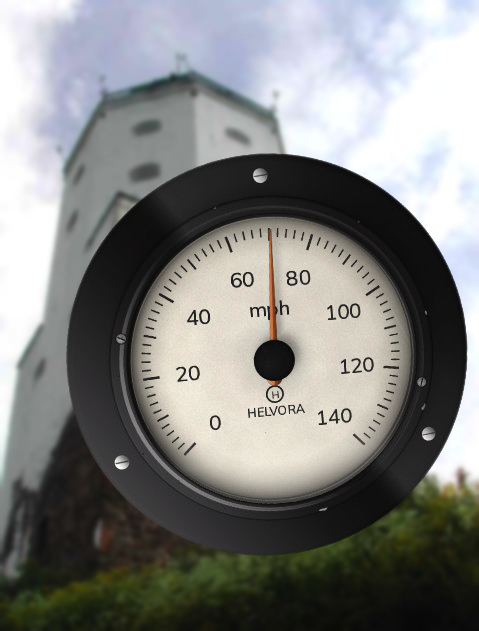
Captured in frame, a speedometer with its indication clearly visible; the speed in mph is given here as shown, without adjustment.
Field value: 70 mph
